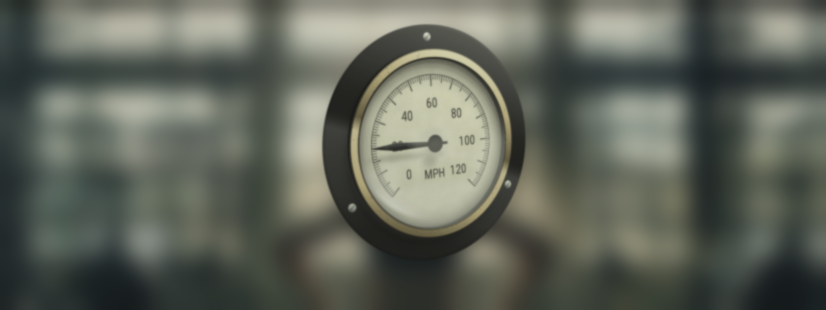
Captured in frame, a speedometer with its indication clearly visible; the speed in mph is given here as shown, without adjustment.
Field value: 20 mph
